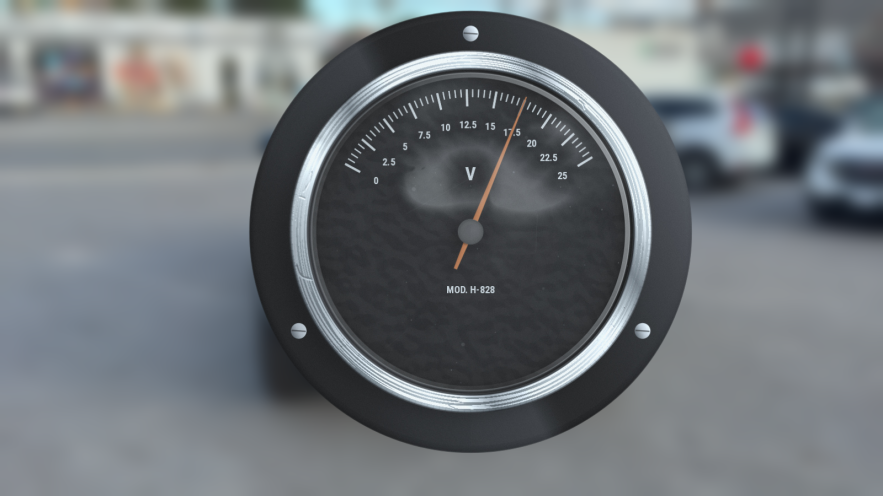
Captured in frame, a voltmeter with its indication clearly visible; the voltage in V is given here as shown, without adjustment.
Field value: 17.5 V
